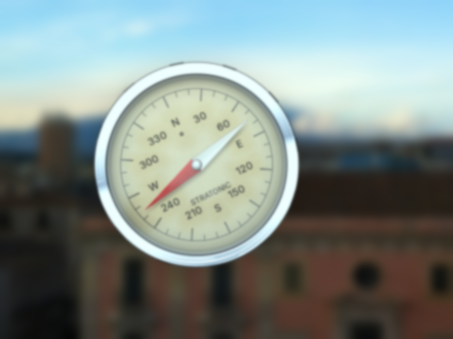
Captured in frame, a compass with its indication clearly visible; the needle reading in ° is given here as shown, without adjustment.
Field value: 255 °
